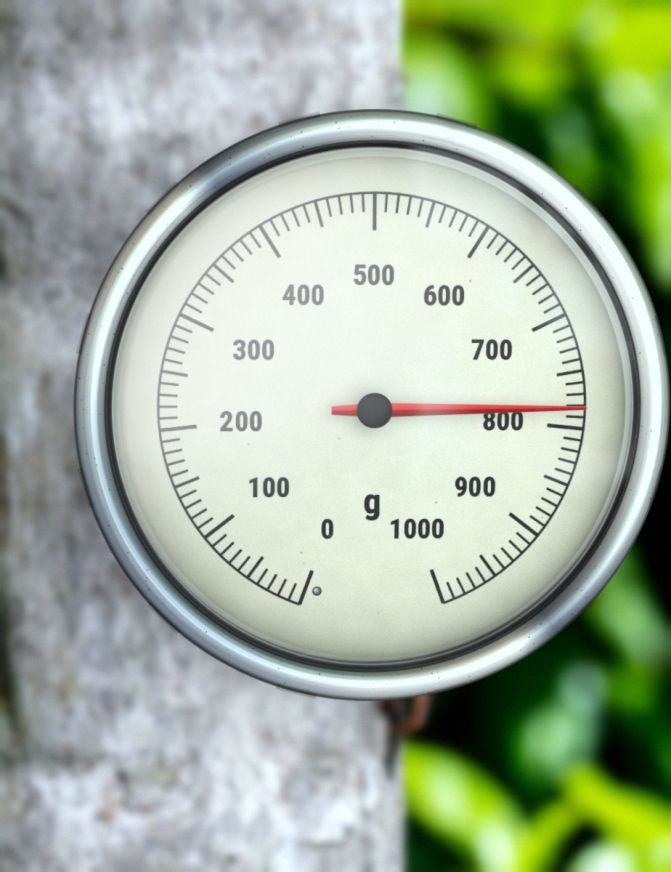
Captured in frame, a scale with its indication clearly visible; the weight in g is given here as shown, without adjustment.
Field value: 780 g
